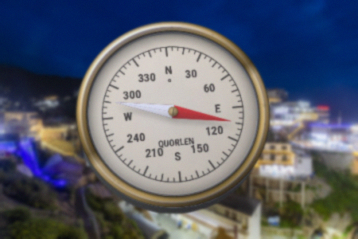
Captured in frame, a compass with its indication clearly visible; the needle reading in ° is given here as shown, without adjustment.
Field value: 105 °
